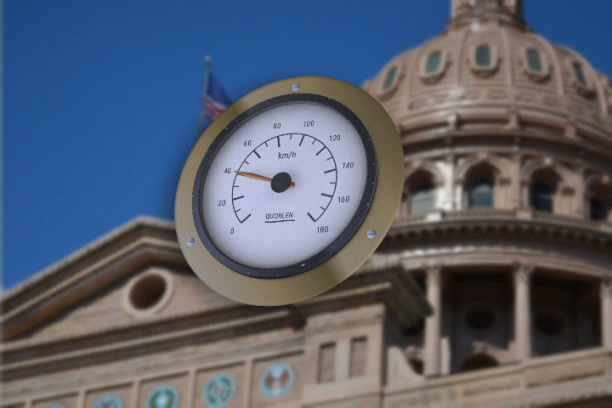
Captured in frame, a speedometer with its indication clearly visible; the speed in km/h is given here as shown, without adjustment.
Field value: 40 km/h
